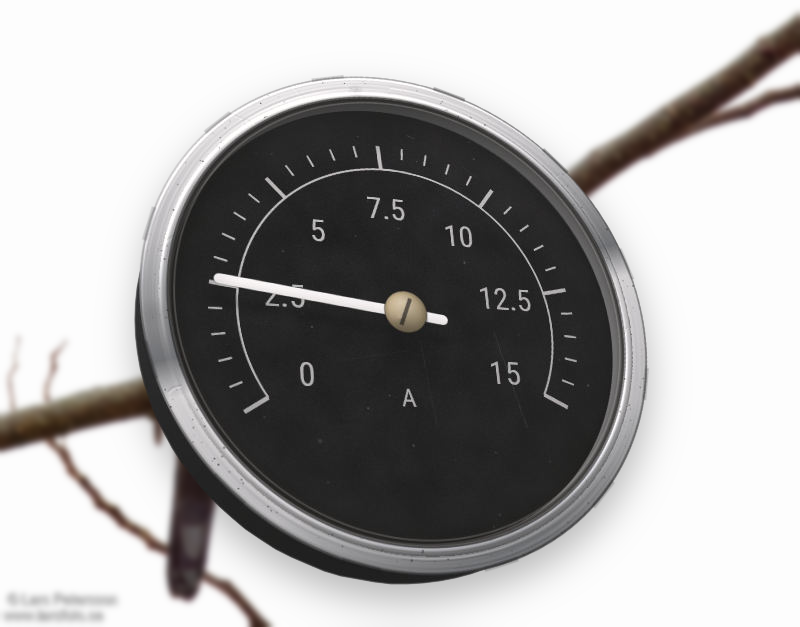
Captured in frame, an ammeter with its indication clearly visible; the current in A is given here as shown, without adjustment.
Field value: 2.5 A
